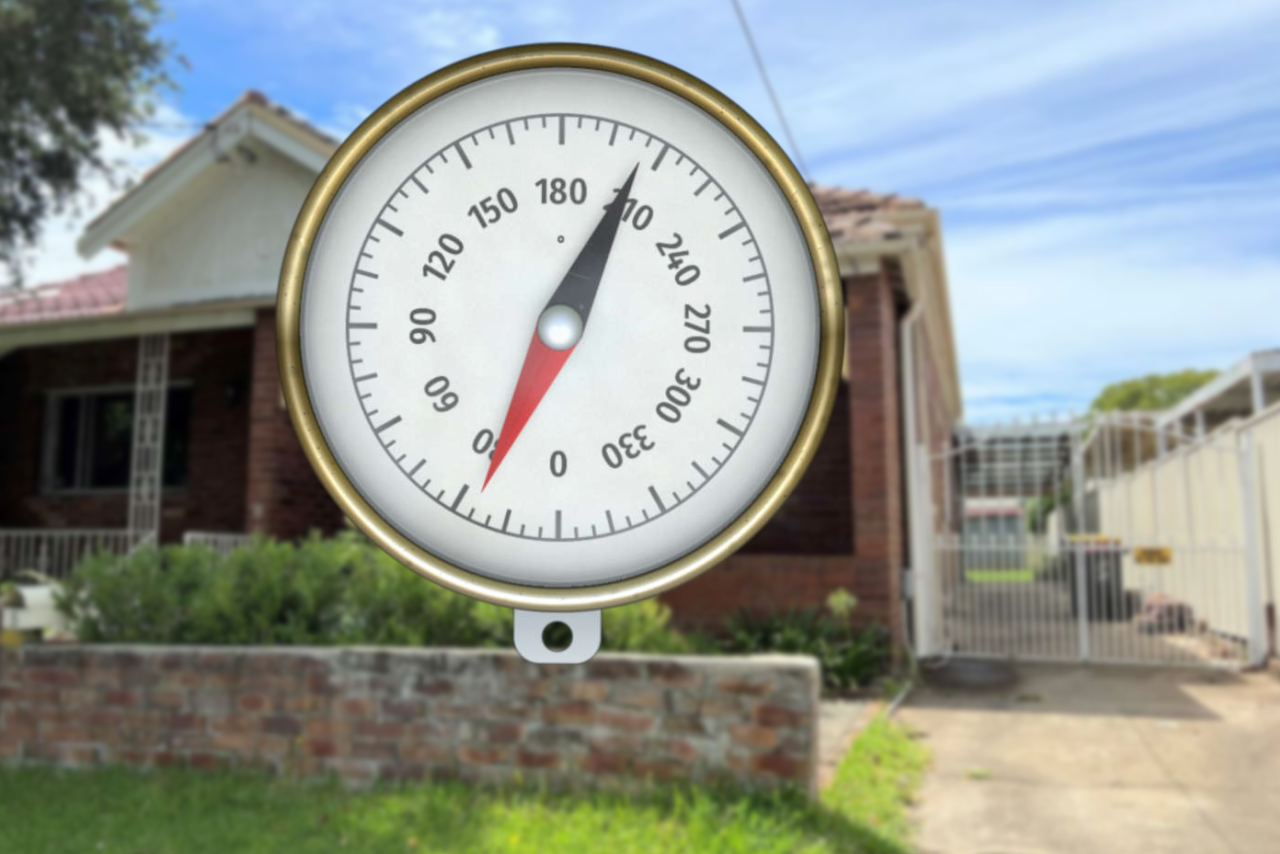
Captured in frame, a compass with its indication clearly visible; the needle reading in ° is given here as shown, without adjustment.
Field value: 25 °
